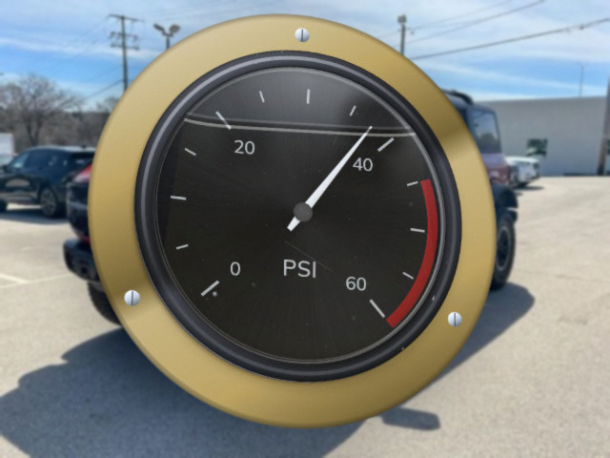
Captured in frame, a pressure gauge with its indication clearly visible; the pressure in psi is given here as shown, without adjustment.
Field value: 37.5 psi
